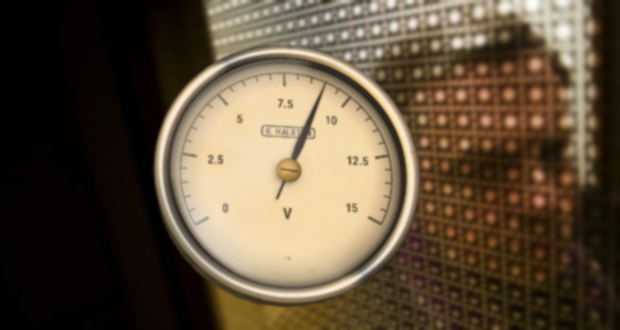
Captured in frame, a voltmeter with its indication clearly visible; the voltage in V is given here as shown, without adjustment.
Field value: 9 V
